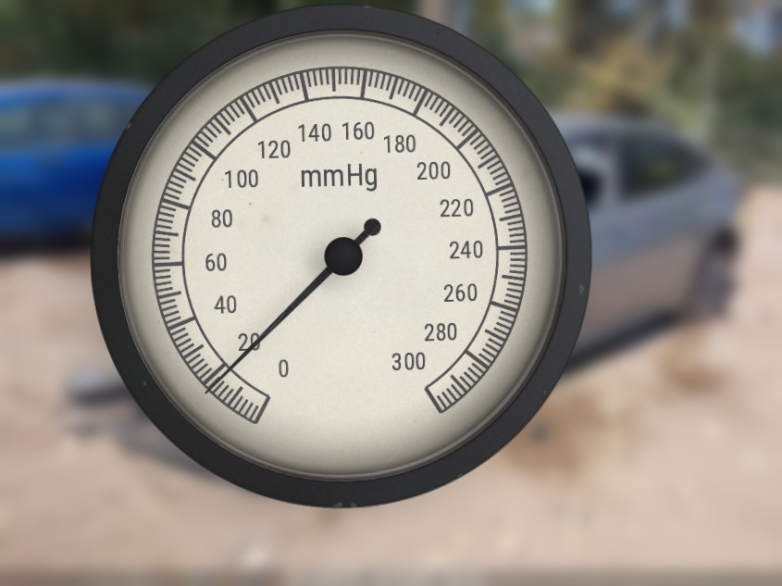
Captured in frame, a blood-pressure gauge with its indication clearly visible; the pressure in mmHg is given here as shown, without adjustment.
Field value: 18 mmHg
